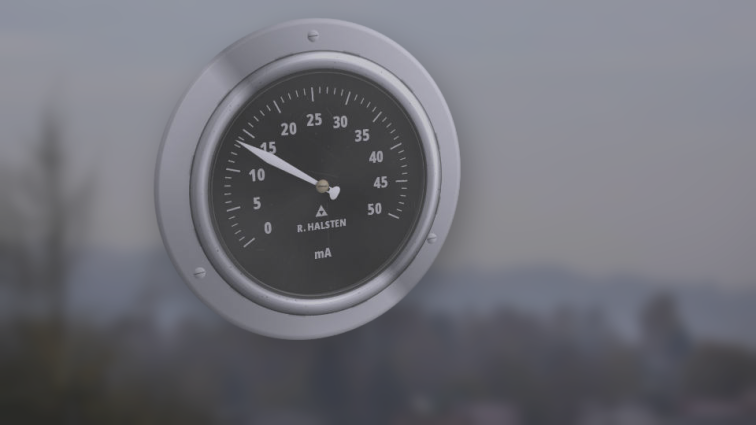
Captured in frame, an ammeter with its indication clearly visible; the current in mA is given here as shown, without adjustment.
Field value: 13.5 mA
